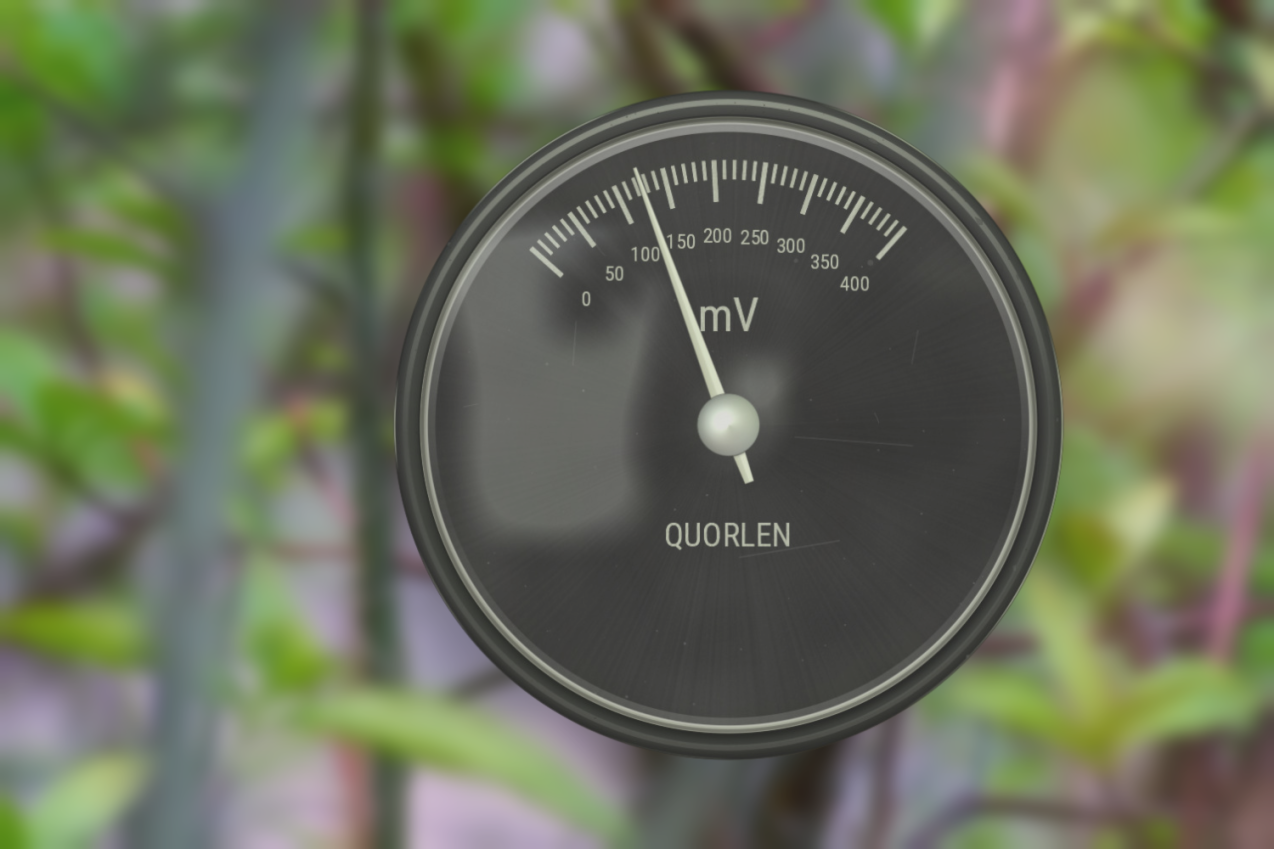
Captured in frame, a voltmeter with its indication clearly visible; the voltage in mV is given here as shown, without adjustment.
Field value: 125 mV
